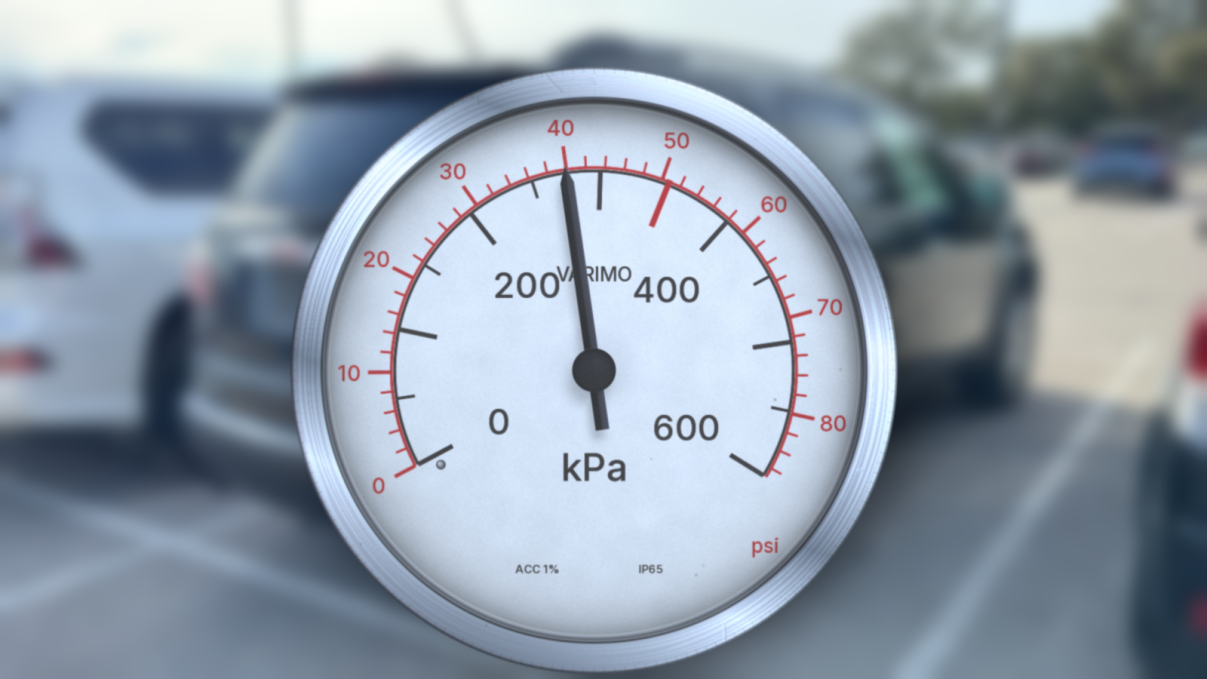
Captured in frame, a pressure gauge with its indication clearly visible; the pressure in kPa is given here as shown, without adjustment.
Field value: 275 kPa
